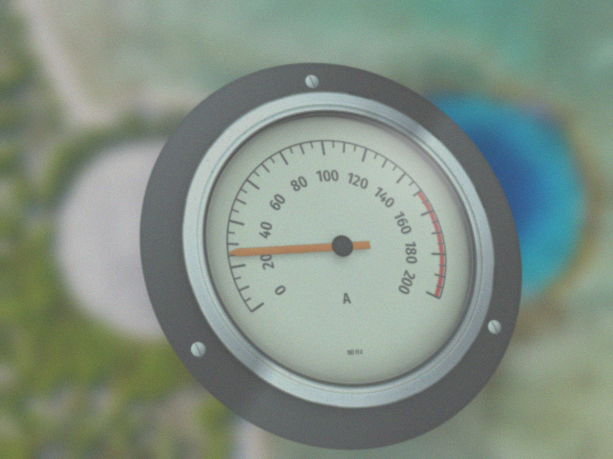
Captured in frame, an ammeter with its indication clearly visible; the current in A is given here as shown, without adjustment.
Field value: 25 A
